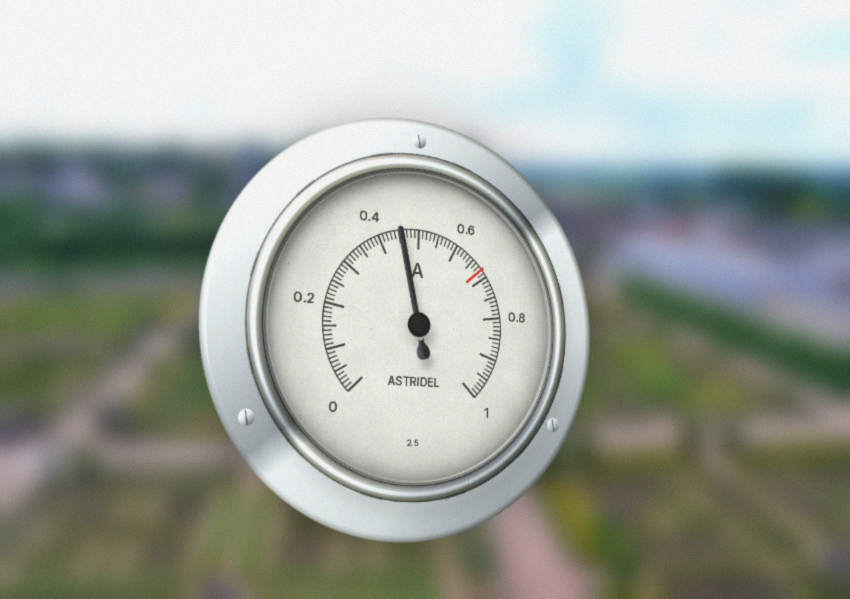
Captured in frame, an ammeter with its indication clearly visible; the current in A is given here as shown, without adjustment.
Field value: 0.45 A
